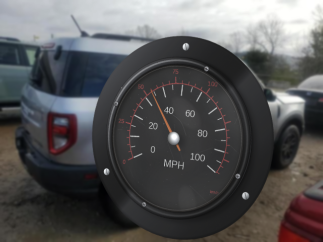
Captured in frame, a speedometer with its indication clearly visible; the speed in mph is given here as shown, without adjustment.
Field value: 35 mph
